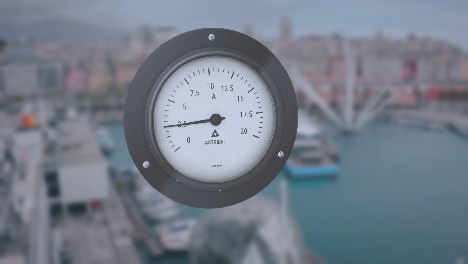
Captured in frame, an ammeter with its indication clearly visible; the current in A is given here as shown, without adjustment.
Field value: 2.5 A
